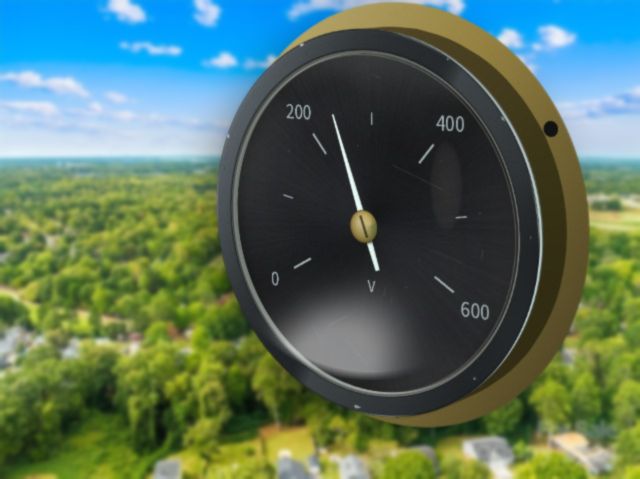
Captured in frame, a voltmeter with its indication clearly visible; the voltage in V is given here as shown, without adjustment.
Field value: 250 V
